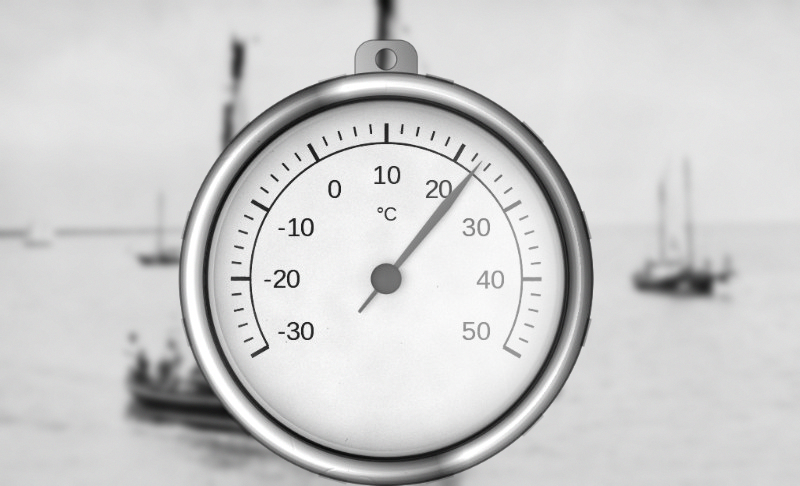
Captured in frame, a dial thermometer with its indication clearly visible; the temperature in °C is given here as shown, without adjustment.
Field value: 23 °C
